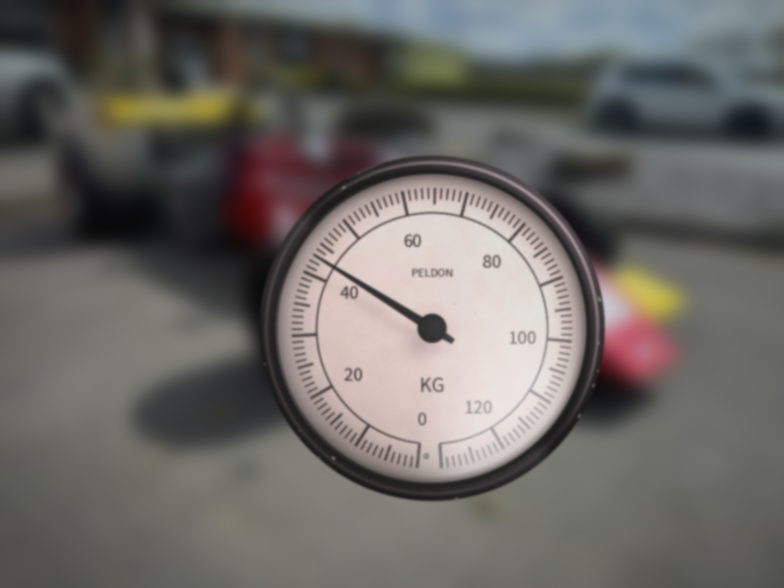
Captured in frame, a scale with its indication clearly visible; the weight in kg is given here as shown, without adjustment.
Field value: 43 kg
